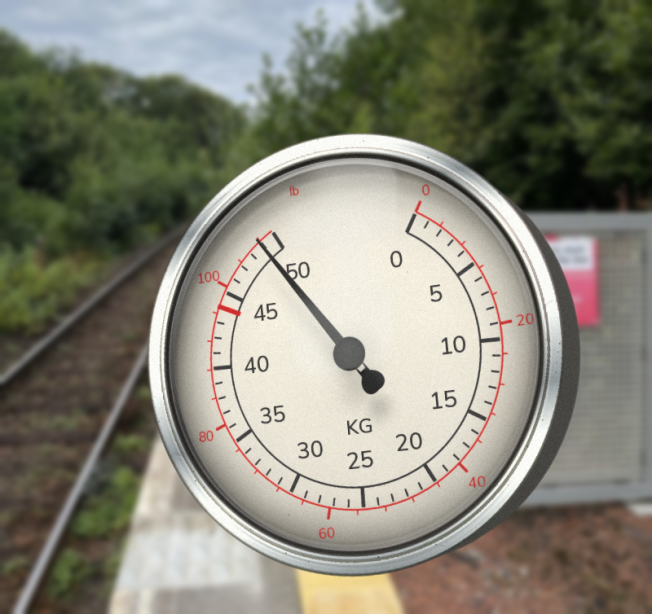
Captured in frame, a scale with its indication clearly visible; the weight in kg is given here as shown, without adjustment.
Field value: 49 kg
